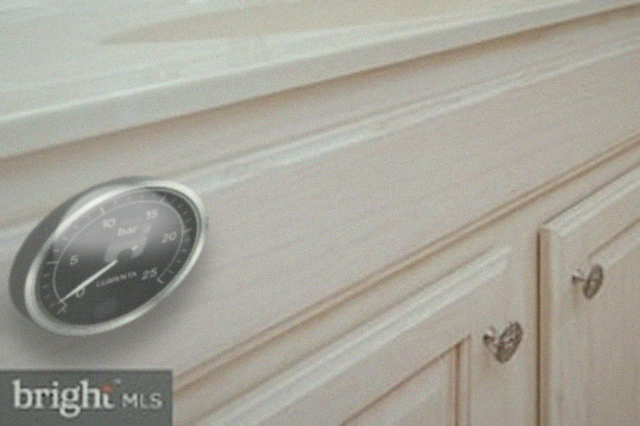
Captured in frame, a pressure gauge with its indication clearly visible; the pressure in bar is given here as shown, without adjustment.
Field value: 1 bar
